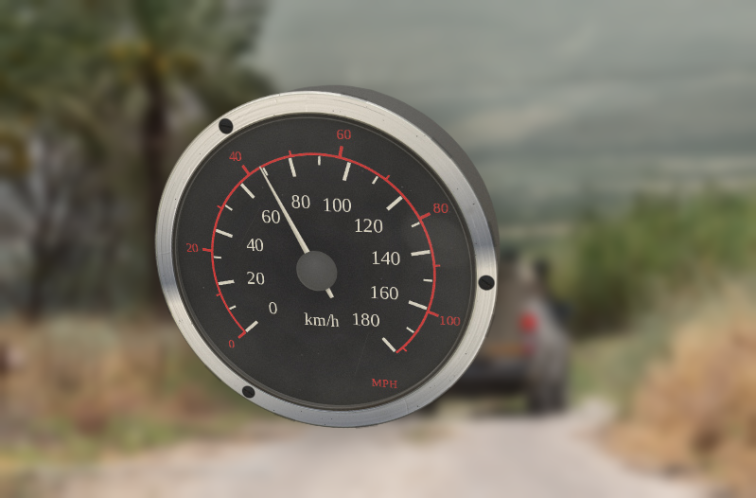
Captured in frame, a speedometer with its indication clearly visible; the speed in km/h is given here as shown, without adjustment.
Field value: 70 km/h
